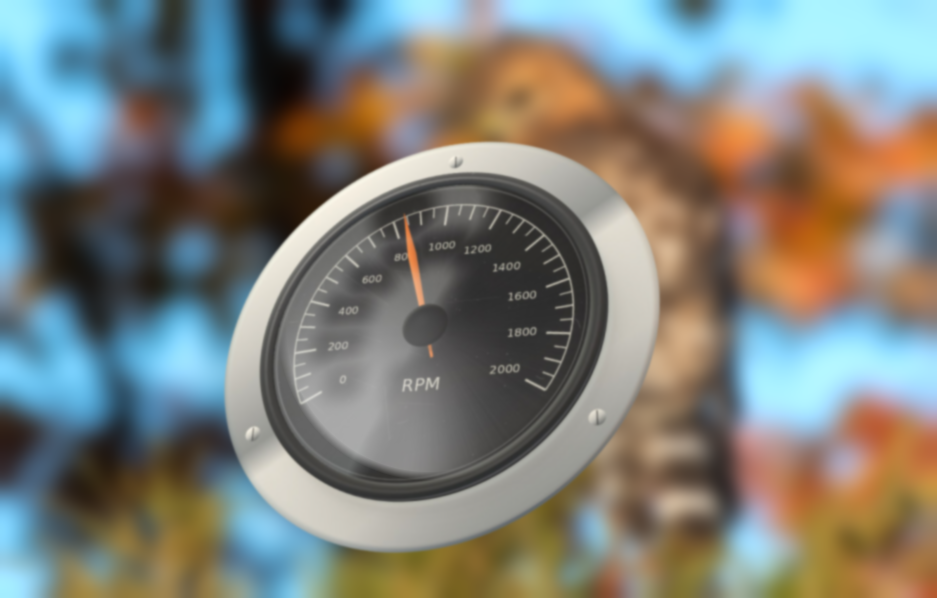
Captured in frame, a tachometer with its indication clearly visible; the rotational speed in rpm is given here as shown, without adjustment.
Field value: 850 rpm
